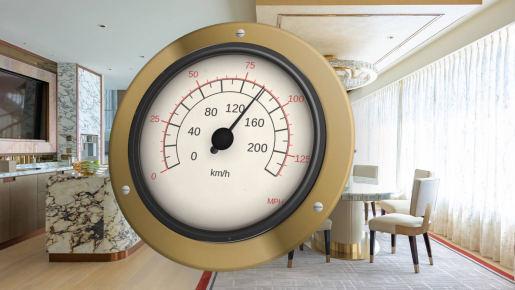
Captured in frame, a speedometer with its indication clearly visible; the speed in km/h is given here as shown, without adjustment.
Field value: 140 km/h
